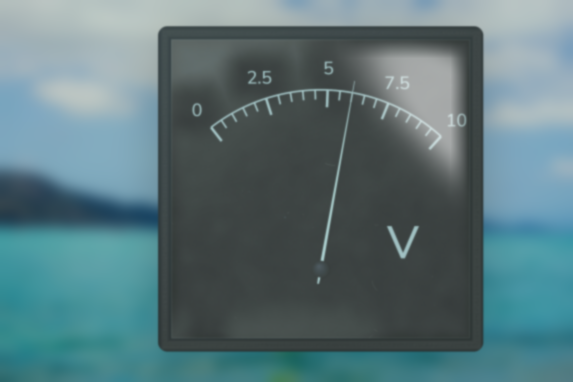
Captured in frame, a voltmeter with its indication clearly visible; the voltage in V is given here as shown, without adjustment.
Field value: 6 V
